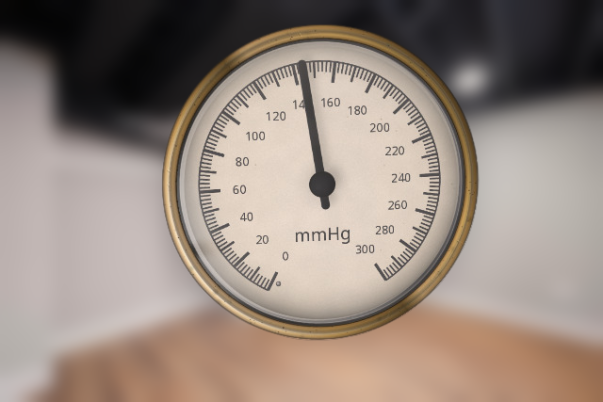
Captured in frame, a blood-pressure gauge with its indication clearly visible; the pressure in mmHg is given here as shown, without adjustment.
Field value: 144 mmHg
